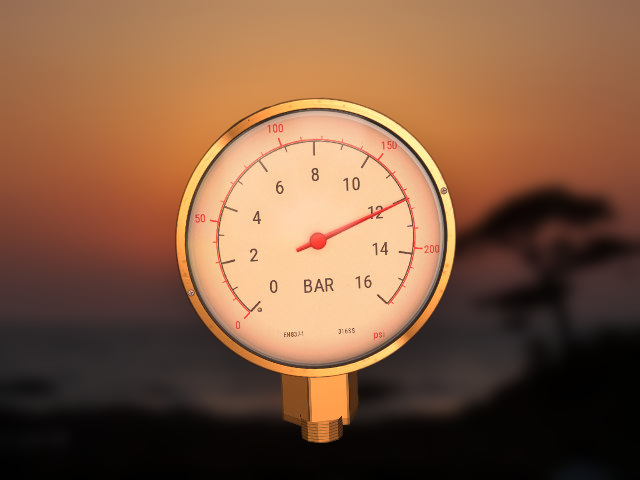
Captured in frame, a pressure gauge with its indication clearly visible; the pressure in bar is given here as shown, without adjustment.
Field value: 12 bar
